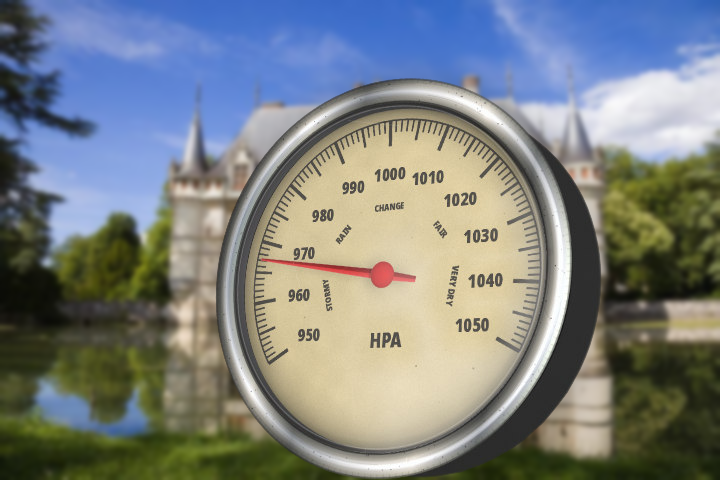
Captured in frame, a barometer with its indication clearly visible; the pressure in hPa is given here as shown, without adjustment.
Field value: 967 hPa
